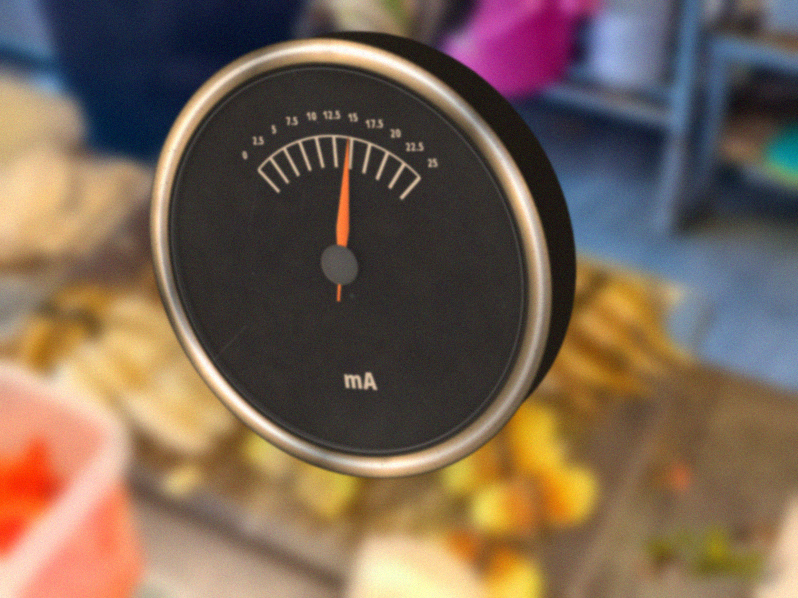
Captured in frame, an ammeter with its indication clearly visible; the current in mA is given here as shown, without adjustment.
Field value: 15 mA
